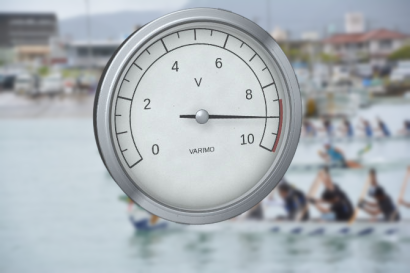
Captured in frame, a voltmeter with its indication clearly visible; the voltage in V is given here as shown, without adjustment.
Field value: 9 V
